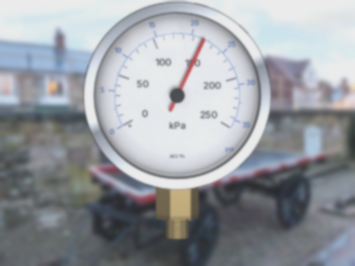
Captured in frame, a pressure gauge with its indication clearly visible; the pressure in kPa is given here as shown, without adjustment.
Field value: 150 kPa
